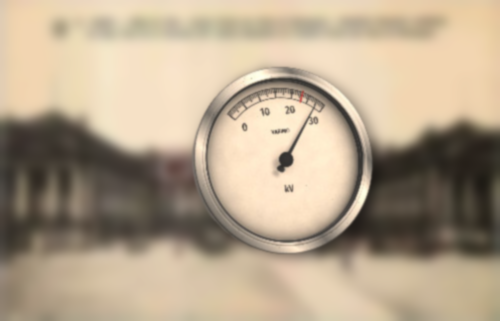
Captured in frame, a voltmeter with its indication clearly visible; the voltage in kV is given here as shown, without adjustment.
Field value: 27.5 kV
